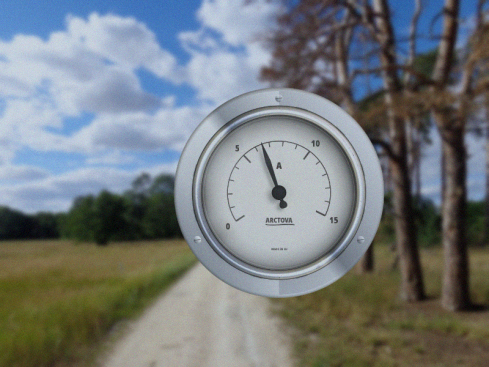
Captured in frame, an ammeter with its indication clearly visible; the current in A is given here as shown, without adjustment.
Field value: 6.5 A
